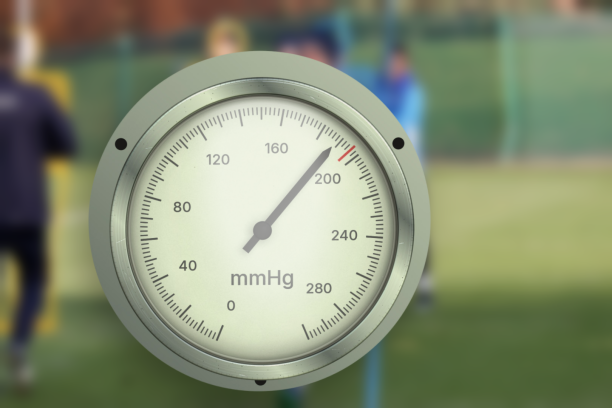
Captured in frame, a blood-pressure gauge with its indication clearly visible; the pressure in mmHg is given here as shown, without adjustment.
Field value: 188 mmHg
